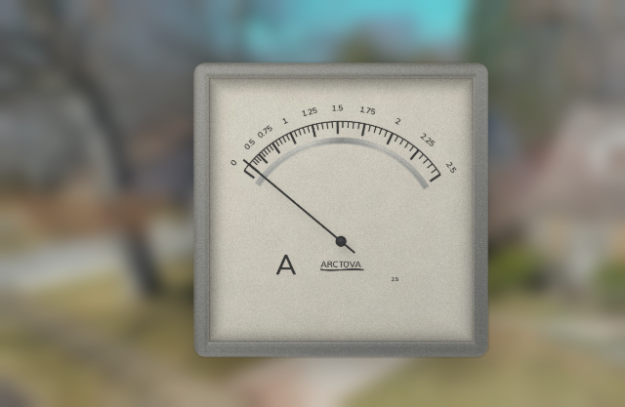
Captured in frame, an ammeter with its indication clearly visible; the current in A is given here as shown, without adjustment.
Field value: 0.25 A
